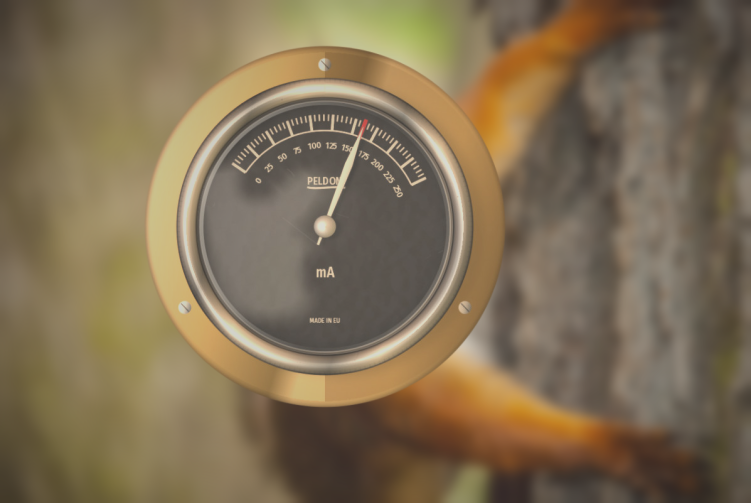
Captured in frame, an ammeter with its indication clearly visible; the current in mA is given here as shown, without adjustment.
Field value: 160 mA
